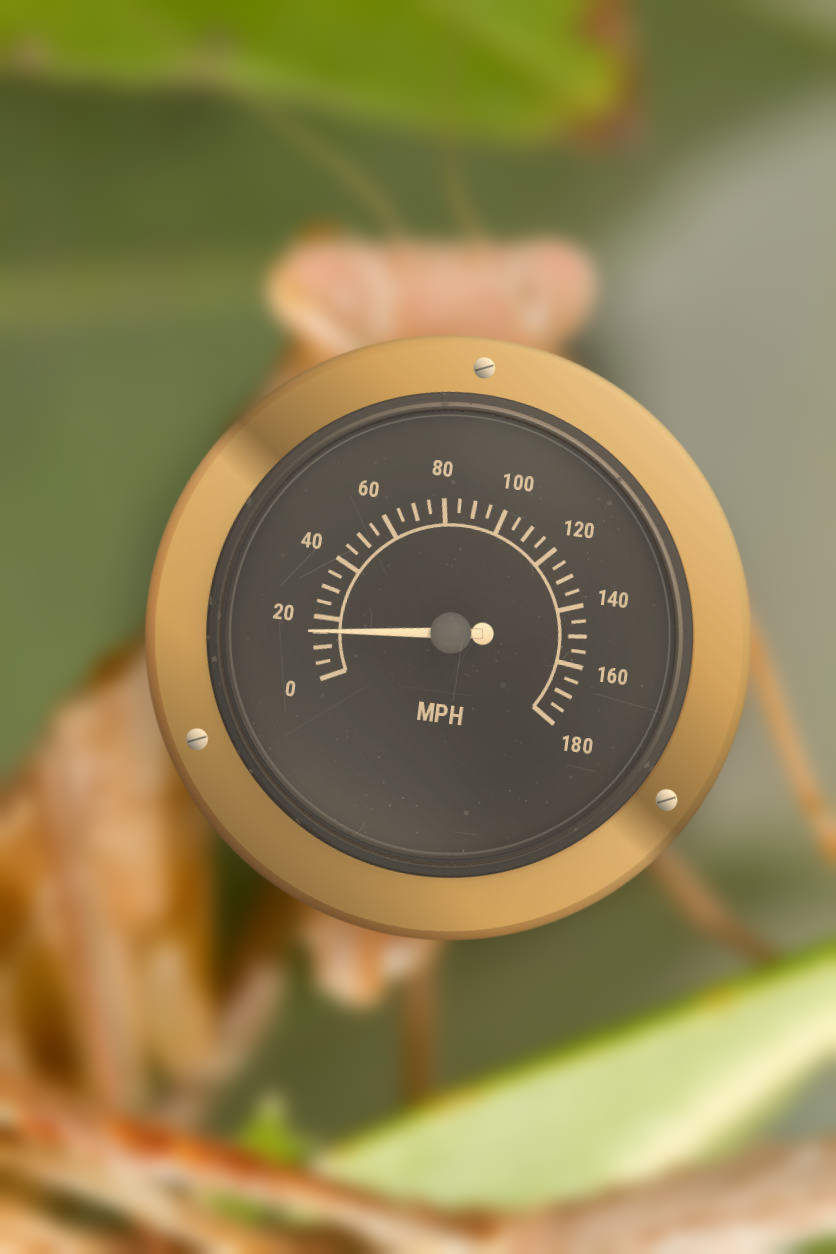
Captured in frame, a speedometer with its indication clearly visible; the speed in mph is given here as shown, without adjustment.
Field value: 15 mph
